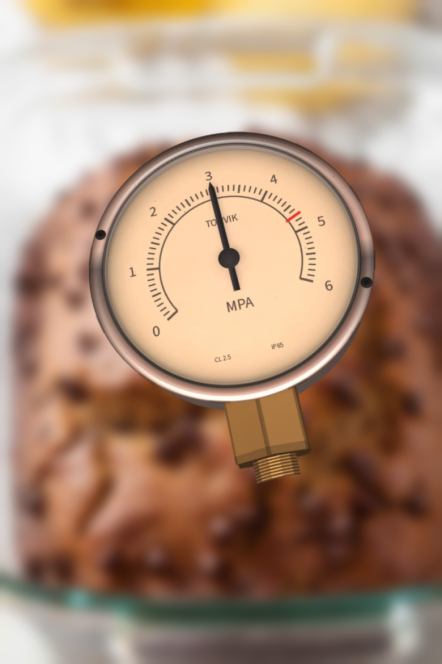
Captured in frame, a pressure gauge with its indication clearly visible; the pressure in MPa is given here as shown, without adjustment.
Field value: 3 MPa
